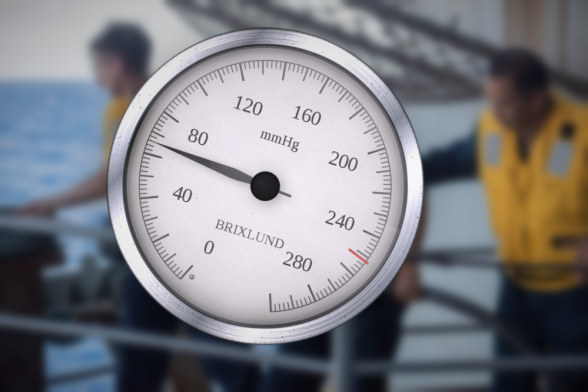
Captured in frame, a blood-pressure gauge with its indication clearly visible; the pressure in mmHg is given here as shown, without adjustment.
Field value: 66 mmHg
